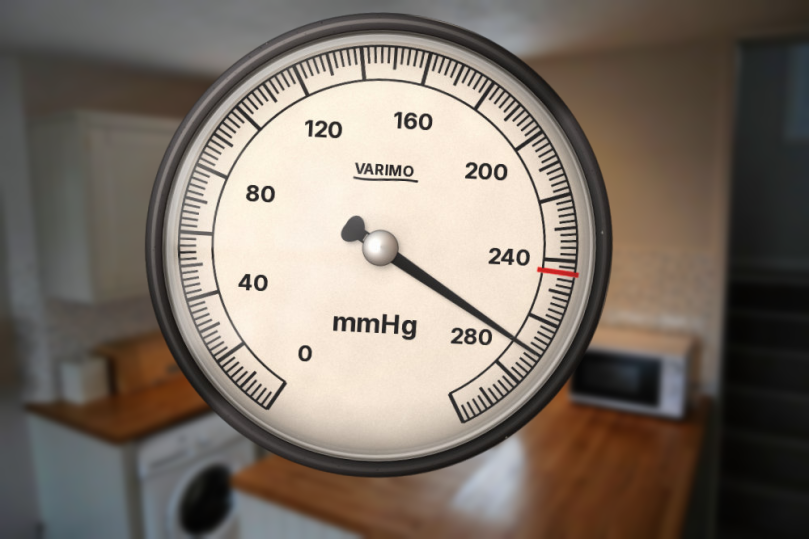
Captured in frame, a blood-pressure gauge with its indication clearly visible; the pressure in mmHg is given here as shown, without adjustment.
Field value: 270 mmHg
